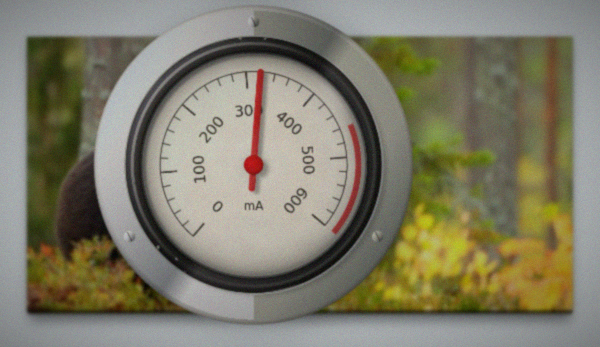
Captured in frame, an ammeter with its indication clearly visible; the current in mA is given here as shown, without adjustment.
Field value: 320 mA
